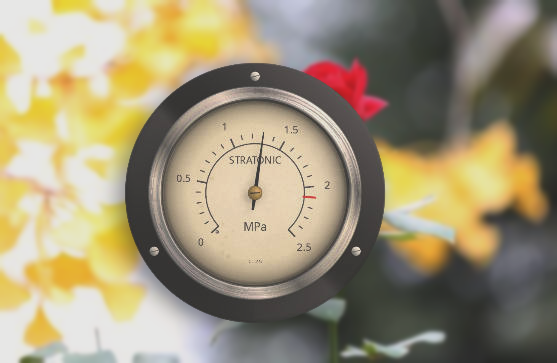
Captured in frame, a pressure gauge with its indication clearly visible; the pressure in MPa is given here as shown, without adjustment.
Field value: 1.3 MPa
